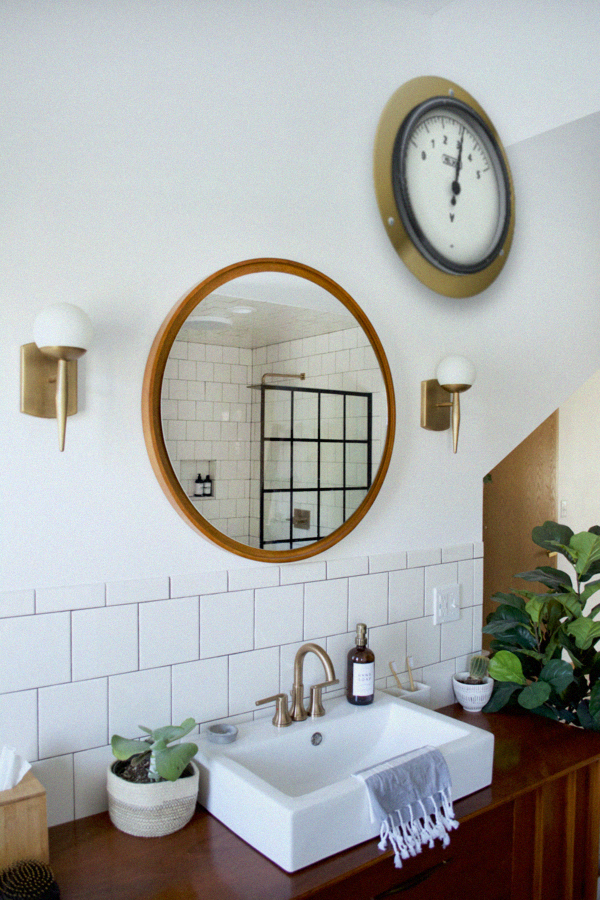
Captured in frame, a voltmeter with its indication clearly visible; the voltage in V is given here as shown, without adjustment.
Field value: 3 V
